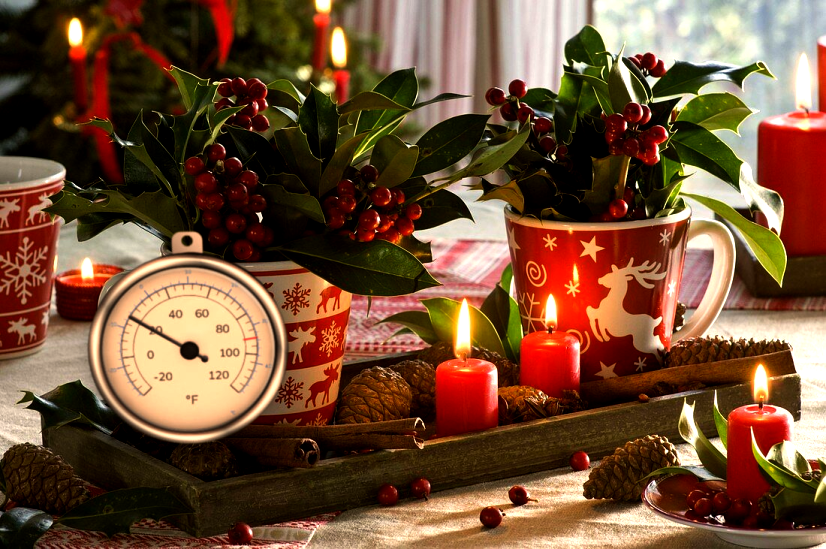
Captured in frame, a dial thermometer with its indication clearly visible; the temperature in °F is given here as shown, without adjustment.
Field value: 20 °F
